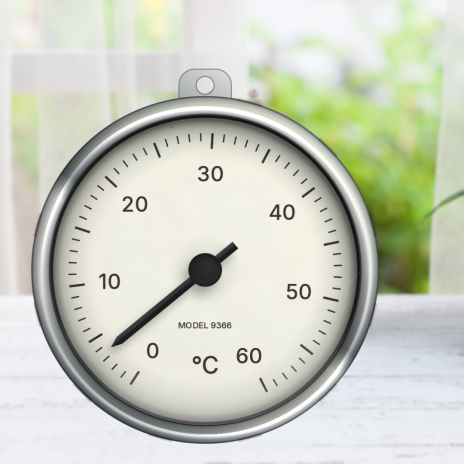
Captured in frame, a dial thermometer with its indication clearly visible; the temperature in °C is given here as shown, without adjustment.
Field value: 3.5 °C
